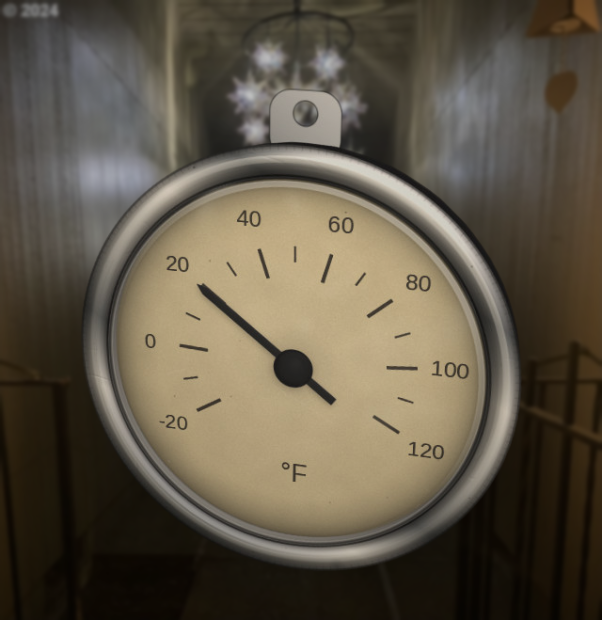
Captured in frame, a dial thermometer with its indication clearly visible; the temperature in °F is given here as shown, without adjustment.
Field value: 20 °F
